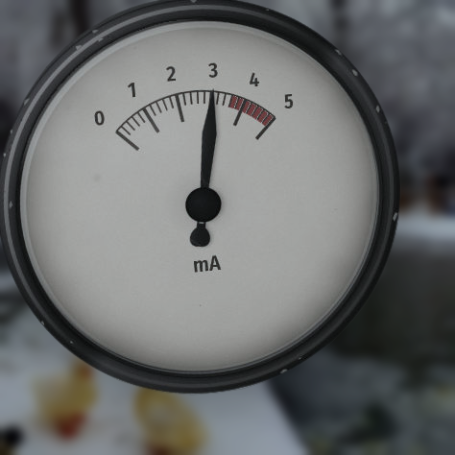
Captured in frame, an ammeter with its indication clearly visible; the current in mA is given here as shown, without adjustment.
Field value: 3 mA
